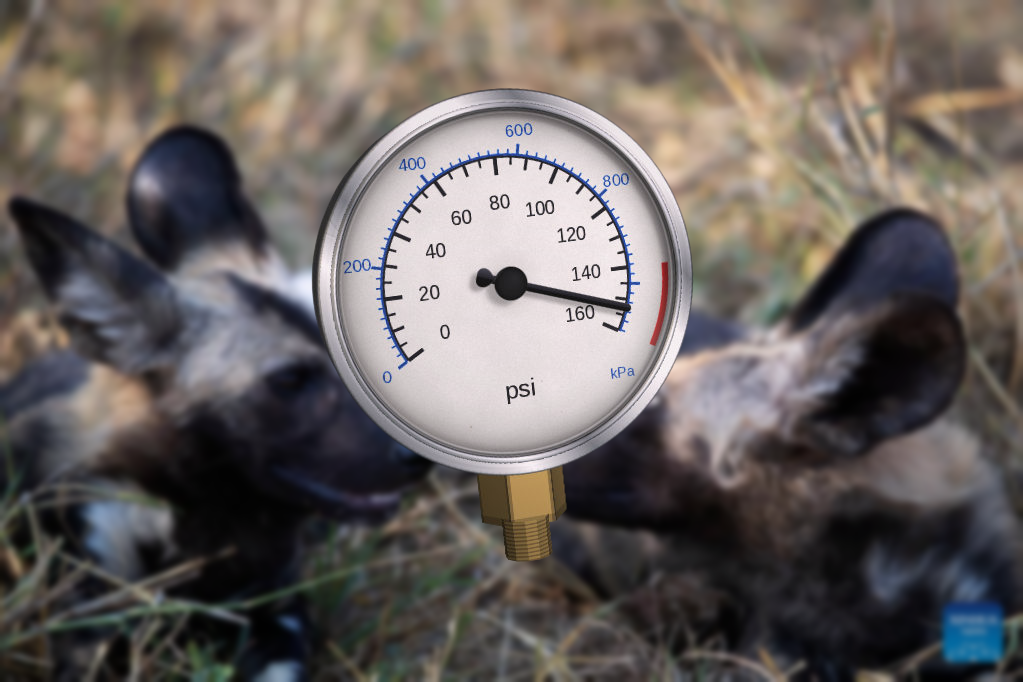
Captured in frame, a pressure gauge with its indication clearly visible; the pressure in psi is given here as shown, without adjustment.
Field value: 152.5 psi
